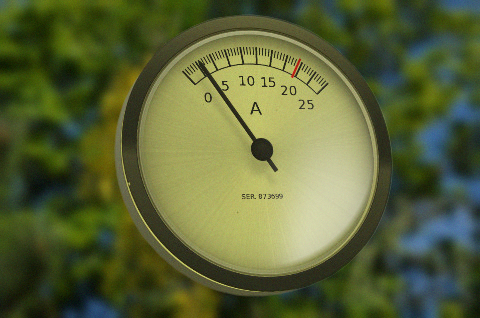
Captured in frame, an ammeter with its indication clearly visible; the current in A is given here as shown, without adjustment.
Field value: 2.5 A
